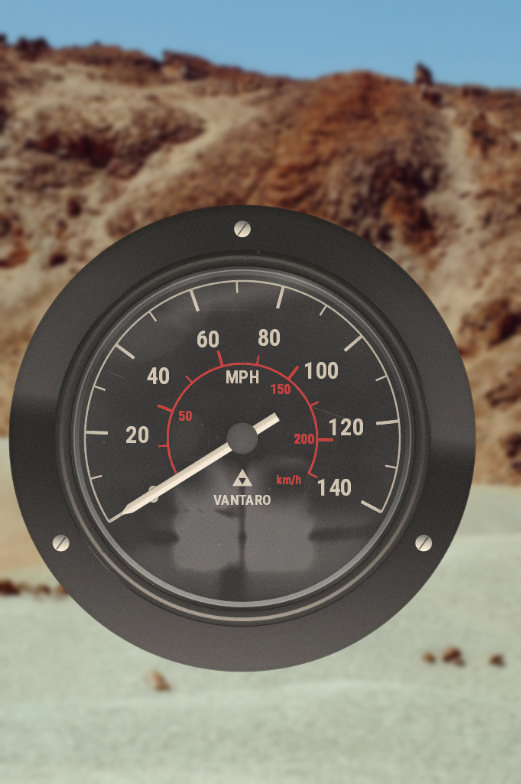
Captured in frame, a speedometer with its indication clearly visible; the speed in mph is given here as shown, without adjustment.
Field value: 0 mph
